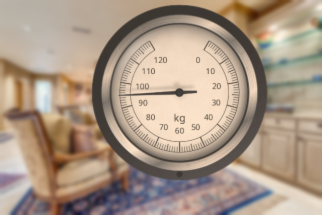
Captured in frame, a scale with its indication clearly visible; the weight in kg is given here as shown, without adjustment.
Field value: 95 kg
